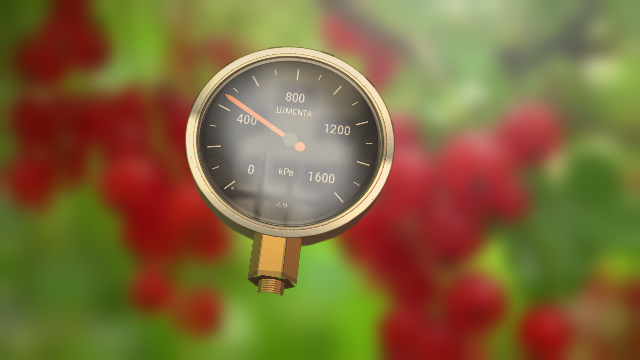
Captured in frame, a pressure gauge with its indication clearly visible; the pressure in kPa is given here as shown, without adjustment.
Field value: 450 kPa
